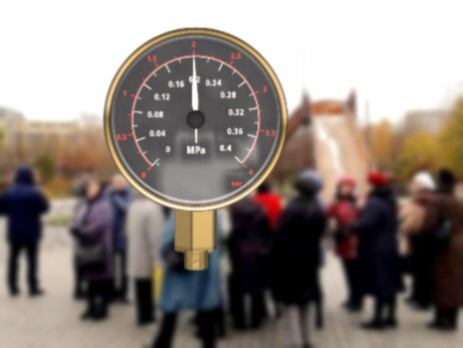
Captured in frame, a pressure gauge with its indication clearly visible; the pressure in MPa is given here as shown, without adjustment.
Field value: 0.2 MPa
